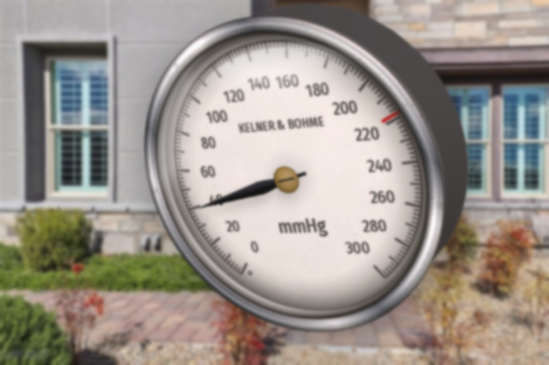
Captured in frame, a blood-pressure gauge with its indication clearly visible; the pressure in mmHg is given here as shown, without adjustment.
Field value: 40 mmHg
